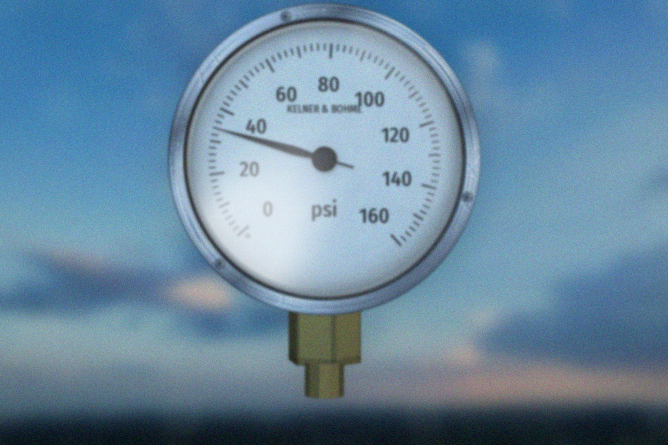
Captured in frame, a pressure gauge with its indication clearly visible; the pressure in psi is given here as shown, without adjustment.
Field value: 34 psi
